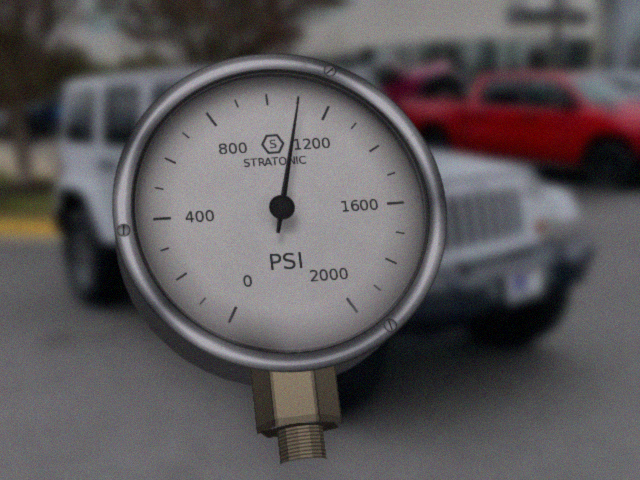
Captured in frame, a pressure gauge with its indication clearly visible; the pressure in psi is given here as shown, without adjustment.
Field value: 1100 psi
